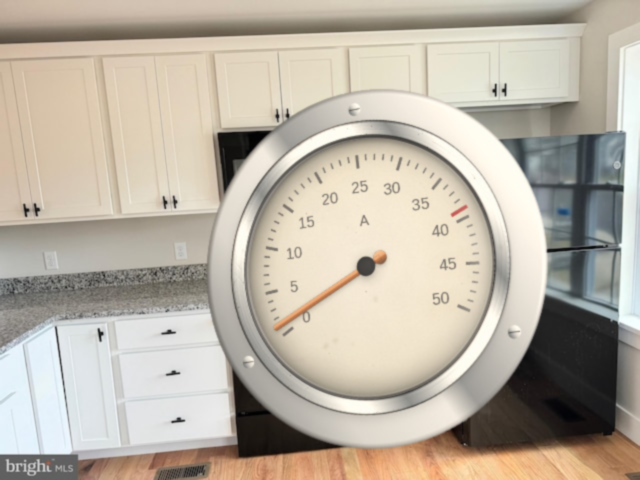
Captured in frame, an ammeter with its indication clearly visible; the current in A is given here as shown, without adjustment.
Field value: 1 A
